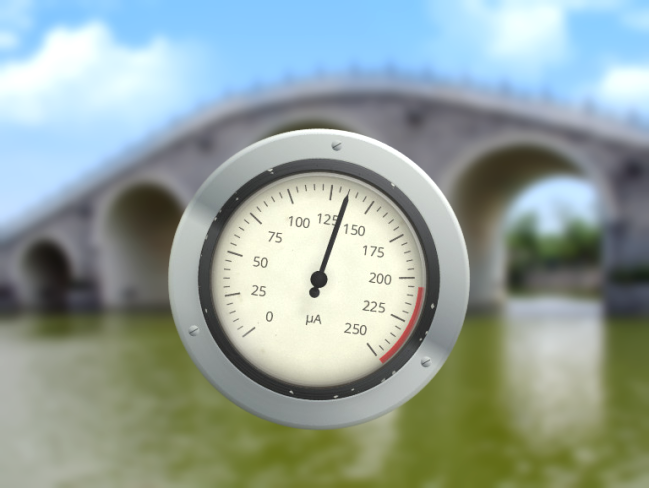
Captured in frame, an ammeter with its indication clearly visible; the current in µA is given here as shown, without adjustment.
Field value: 135 µA
